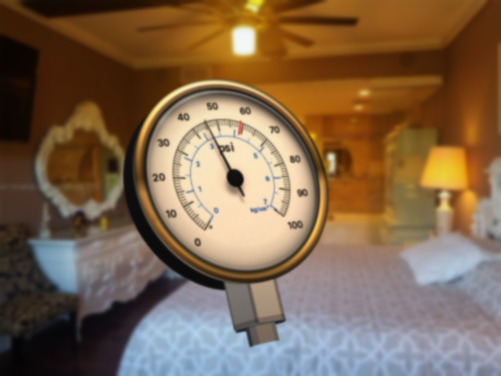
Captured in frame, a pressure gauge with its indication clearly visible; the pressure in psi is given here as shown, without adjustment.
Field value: 45 psi
